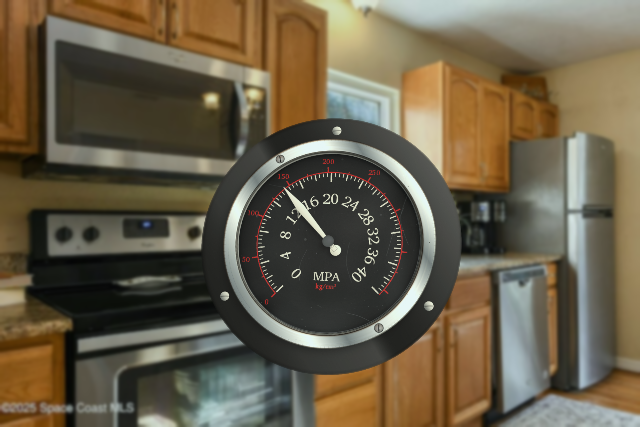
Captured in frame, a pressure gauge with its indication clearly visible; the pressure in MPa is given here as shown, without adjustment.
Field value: 14 MPa
